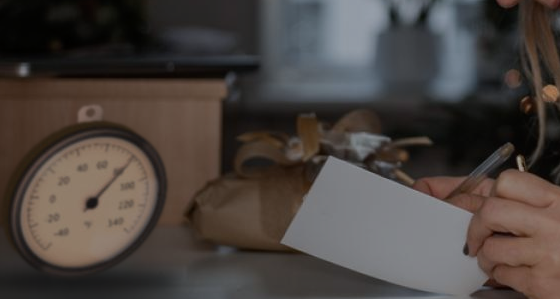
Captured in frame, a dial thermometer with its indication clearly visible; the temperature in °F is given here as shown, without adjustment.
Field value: 80 °F
